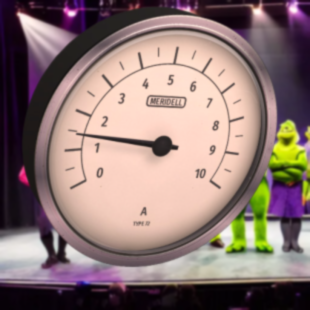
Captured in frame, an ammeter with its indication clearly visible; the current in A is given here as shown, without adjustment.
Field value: 1.5 A
